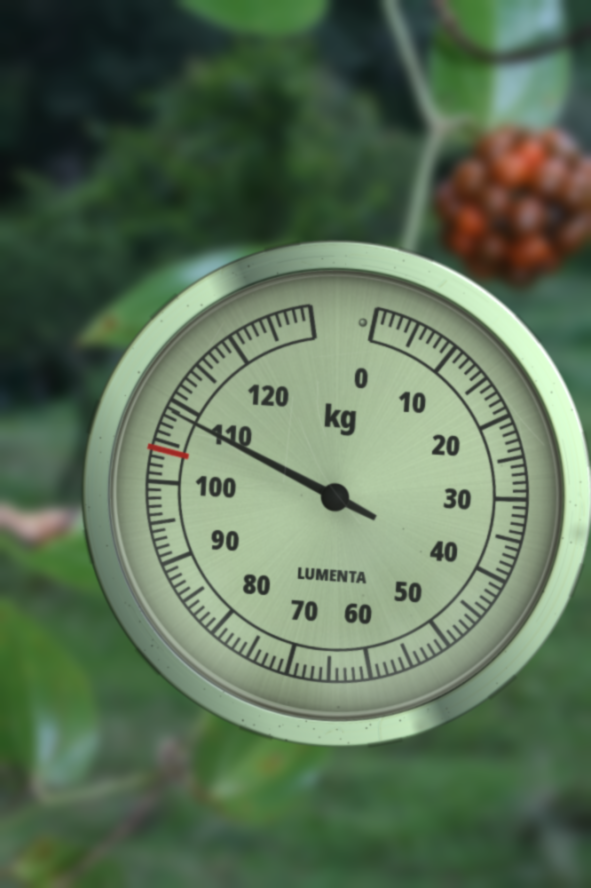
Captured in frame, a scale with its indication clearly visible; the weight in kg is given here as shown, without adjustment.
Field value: 109 kg
